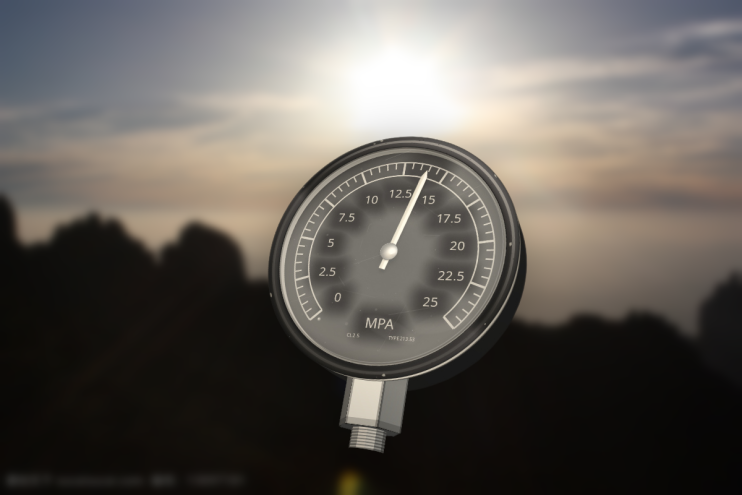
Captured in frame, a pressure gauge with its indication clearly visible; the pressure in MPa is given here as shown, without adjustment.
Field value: 14 MPa
